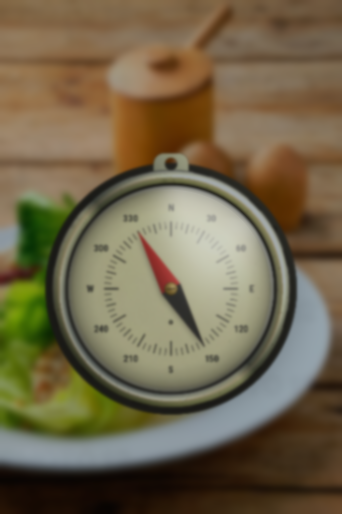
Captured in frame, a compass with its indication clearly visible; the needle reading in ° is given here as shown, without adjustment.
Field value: 330 °
